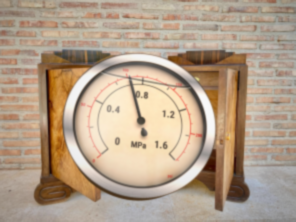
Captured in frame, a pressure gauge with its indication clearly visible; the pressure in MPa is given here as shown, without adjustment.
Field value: 0.7 MPa
